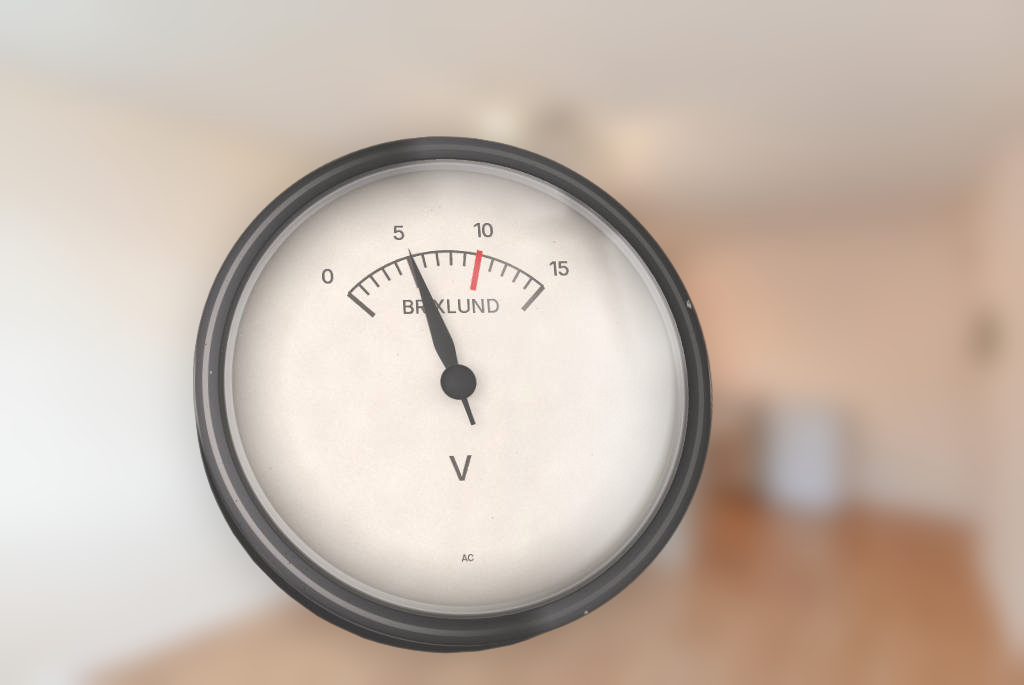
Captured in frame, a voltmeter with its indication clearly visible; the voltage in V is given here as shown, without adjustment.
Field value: 5 V
